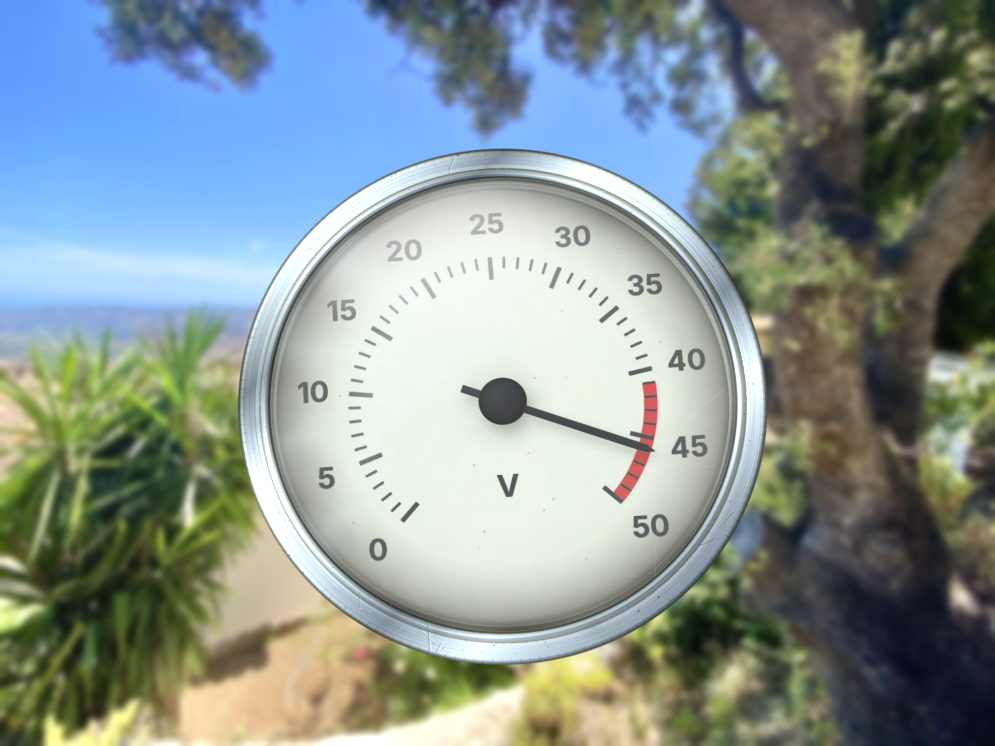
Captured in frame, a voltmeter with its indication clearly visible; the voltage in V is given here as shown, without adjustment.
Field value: 46 V
